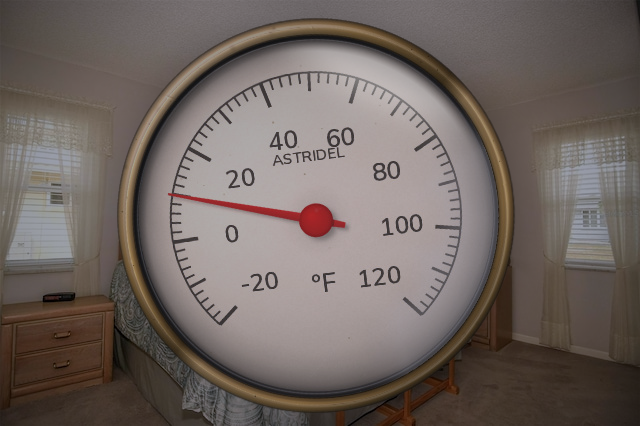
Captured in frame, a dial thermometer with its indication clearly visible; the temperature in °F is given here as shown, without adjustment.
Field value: 10 °F
